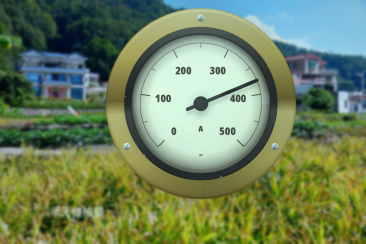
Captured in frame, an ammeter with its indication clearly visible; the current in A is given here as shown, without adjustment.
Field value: 375 A
